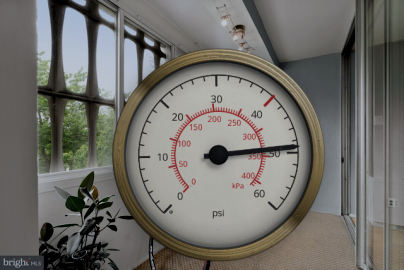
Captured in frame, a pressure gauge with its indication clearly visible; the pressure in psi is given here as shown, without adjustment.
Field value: 49 psi
